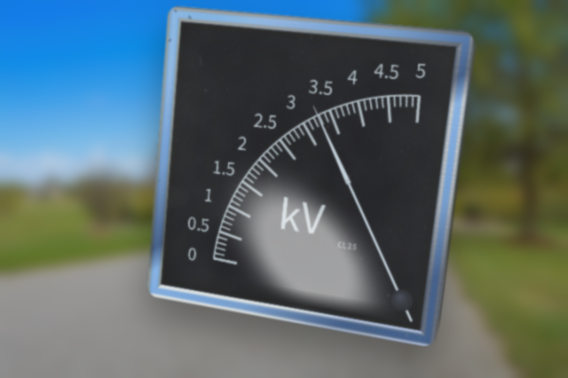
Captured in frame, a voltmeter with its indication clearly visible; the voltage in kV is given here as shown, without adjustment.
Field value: 3.3 kV
